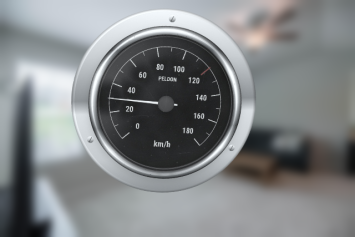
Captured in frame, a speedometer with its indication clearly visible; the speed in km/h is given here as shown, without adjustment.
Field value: 30 km/h
